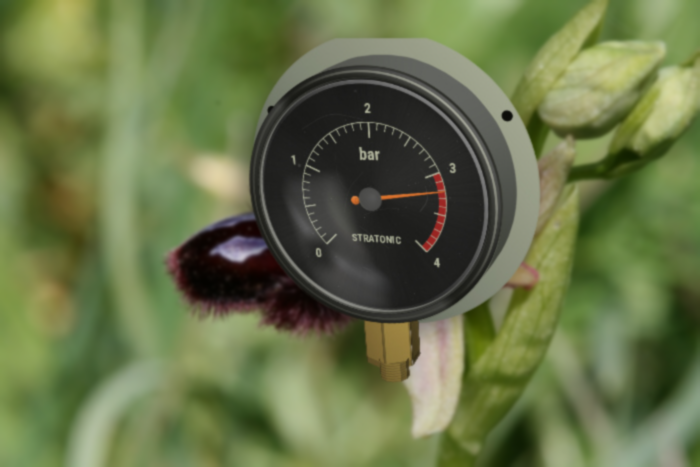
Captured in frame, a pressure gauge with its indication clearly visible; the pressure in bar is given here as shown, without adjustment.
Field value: 3.2 bar
